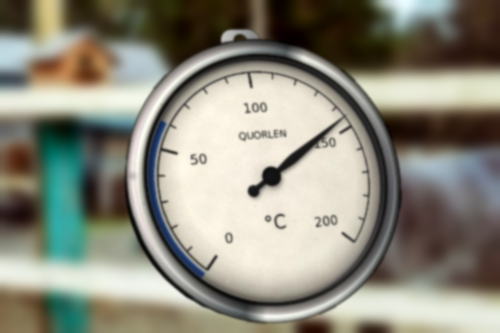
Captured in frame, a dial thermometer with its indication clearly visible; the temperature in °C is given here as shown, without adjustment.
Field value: 145 °C
